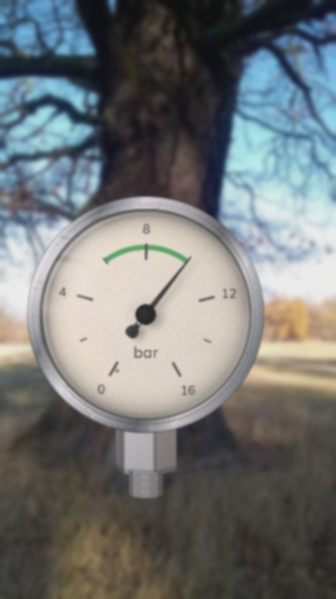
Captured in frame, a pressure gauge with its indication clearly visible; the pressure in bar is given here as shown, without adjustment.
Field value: 10 bar
